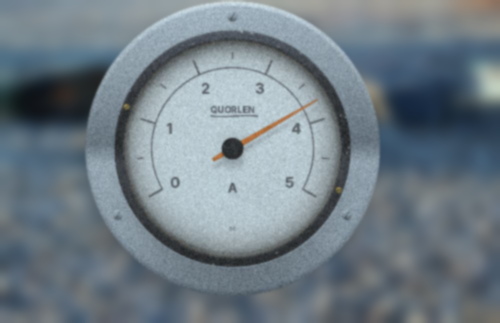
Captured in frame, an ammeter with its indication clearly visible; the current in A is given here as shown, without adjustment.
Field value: 3.75 A
